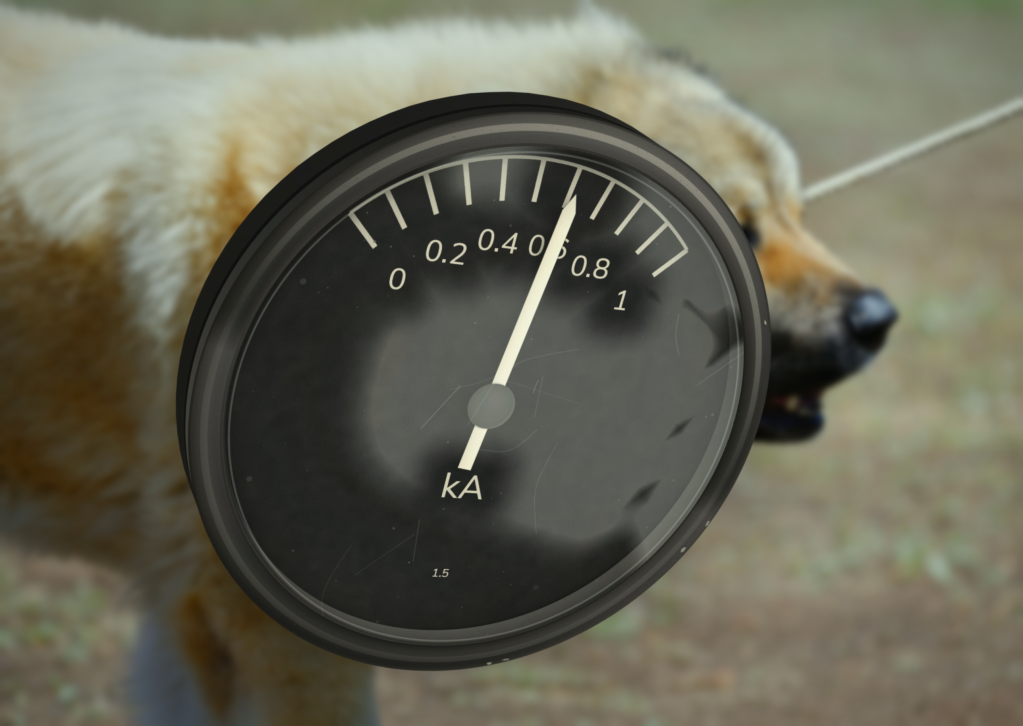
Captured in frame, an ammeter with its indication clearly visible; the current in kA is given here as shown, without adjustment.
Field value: 0.6 kA
